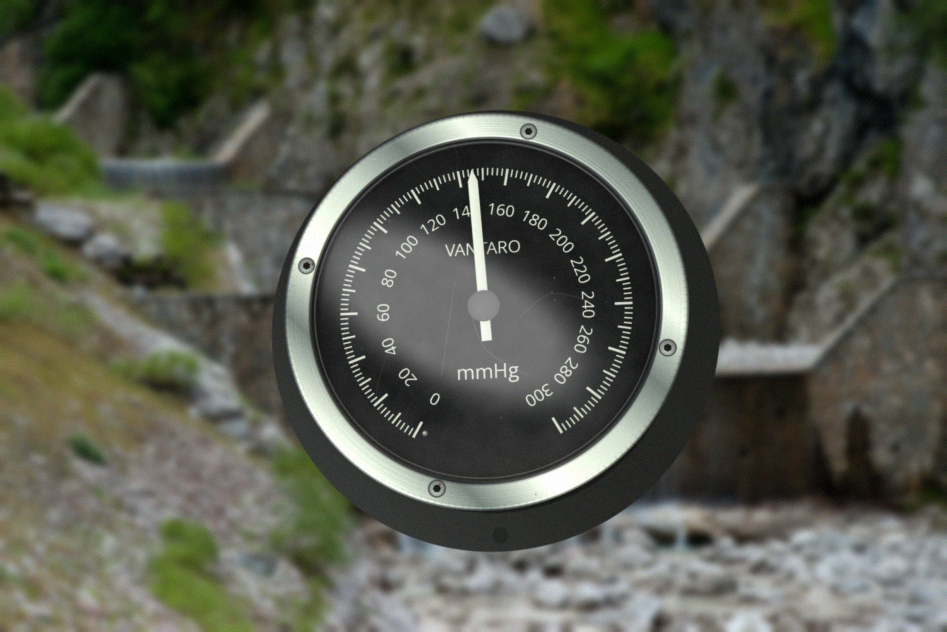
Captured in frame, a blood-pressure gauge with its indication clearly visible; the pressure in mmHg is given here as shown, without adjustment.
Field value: 146 mmHg
